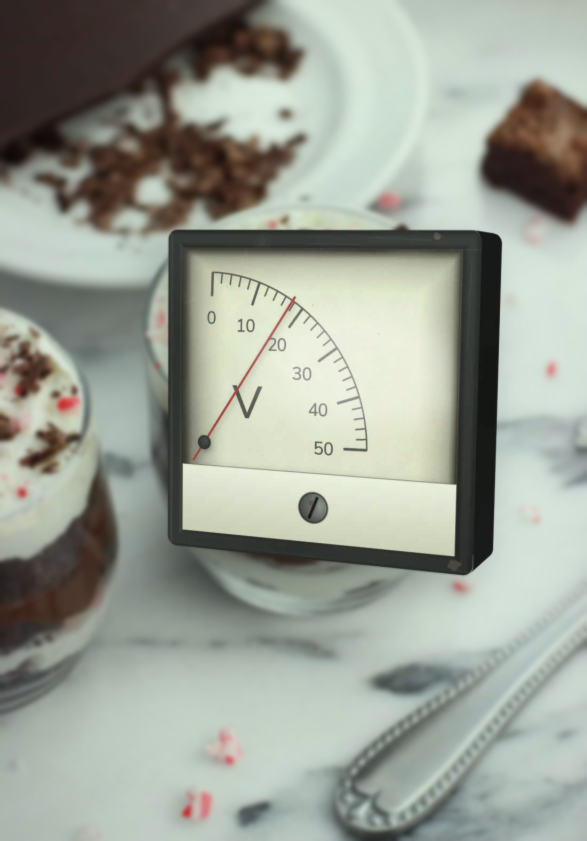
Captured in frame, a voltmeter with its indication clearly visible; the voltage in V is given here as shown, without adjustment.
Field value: 18 V
